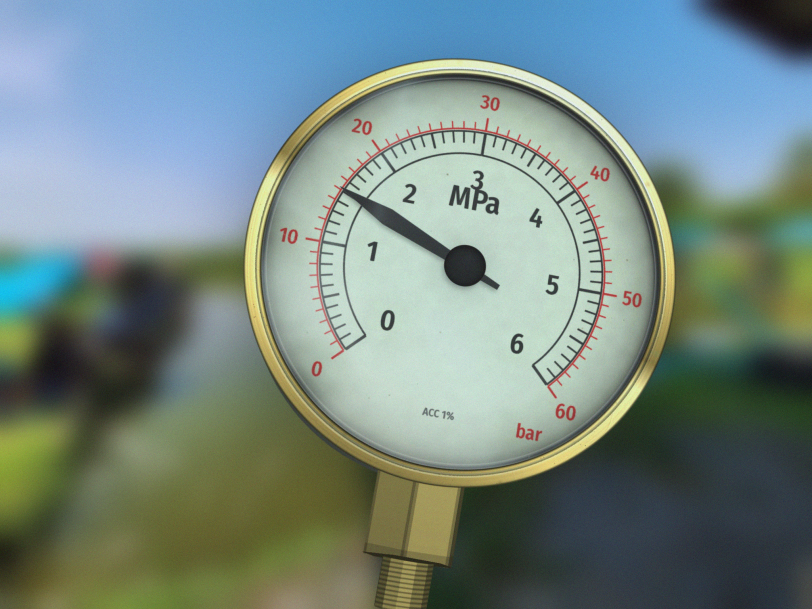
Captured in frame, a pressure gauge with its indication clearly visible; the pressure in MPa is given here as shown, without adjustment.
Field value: 1.5 MPa
